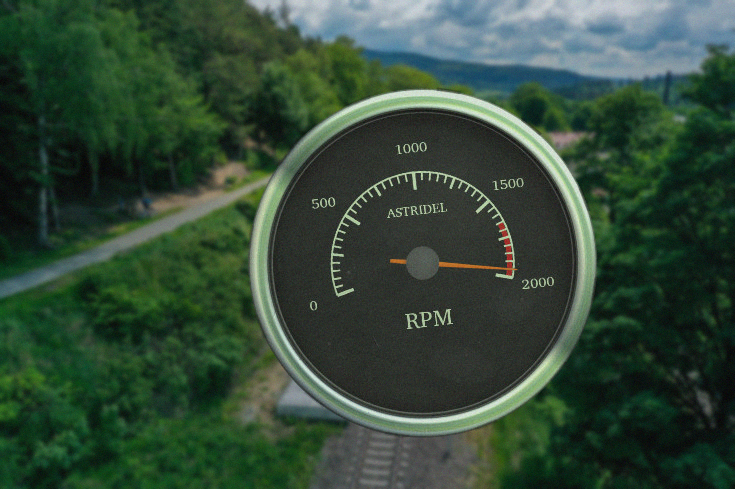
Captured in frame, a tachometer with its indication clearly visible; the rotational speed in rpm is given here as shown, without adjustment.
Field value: 1950 rpm
